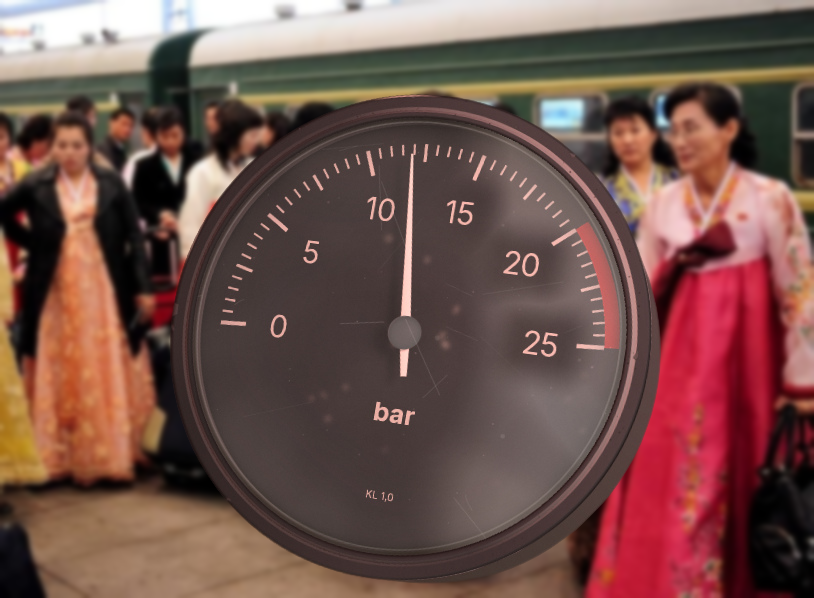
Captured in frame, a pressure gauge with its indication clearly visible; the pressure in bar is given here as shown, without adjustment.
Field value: 12 bar
